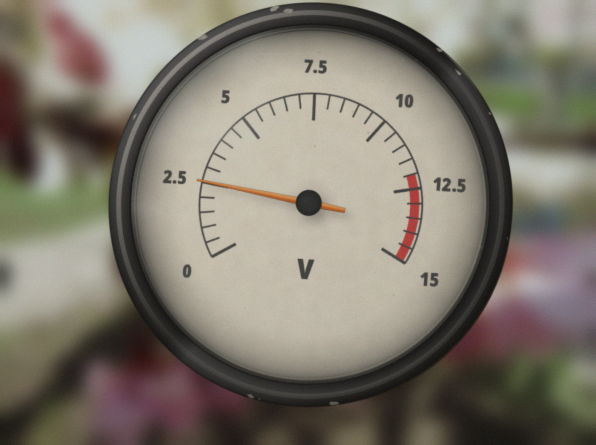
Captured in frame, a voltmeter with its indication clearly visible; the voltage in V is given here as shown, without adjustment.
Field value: 2.5 V
